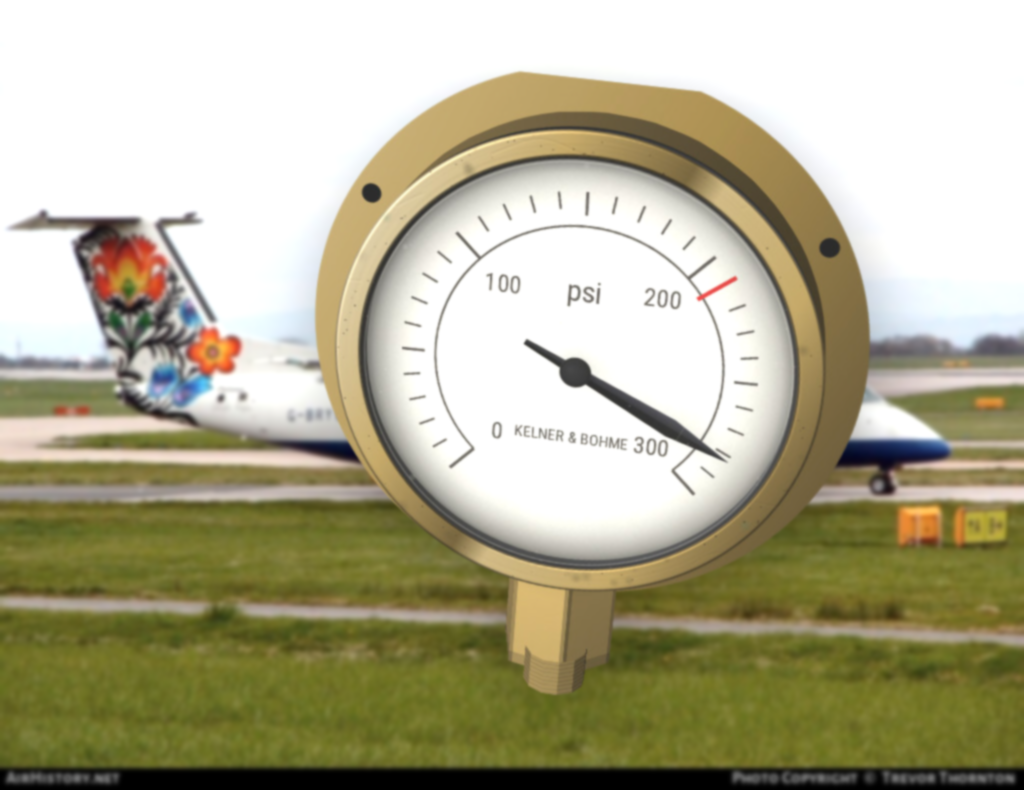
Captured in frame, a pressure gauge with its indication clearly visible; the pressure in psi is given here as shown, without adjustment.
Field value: 280 psi
